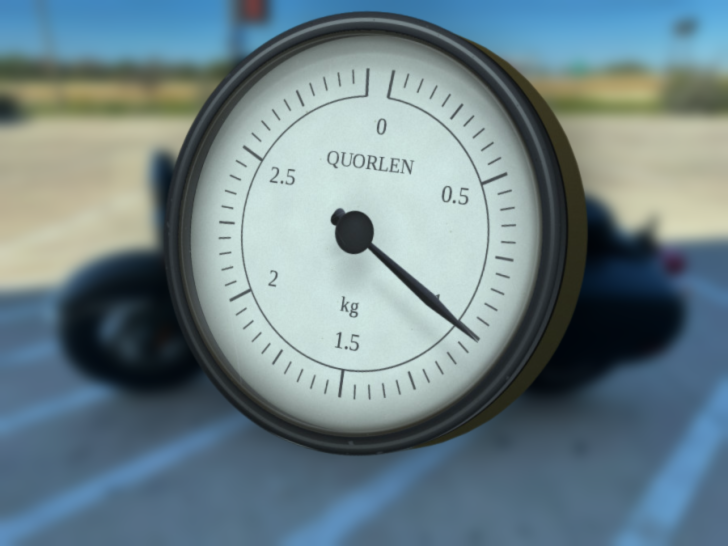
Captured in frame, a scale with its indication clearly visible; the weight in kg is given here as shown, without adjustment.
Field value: 1 kg
